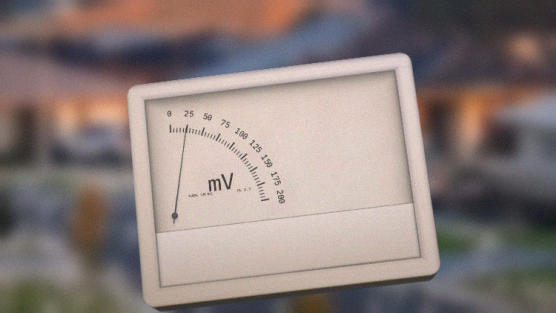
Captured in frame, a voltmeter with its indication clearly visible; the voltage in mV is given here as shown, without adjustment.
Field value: 25 mV
